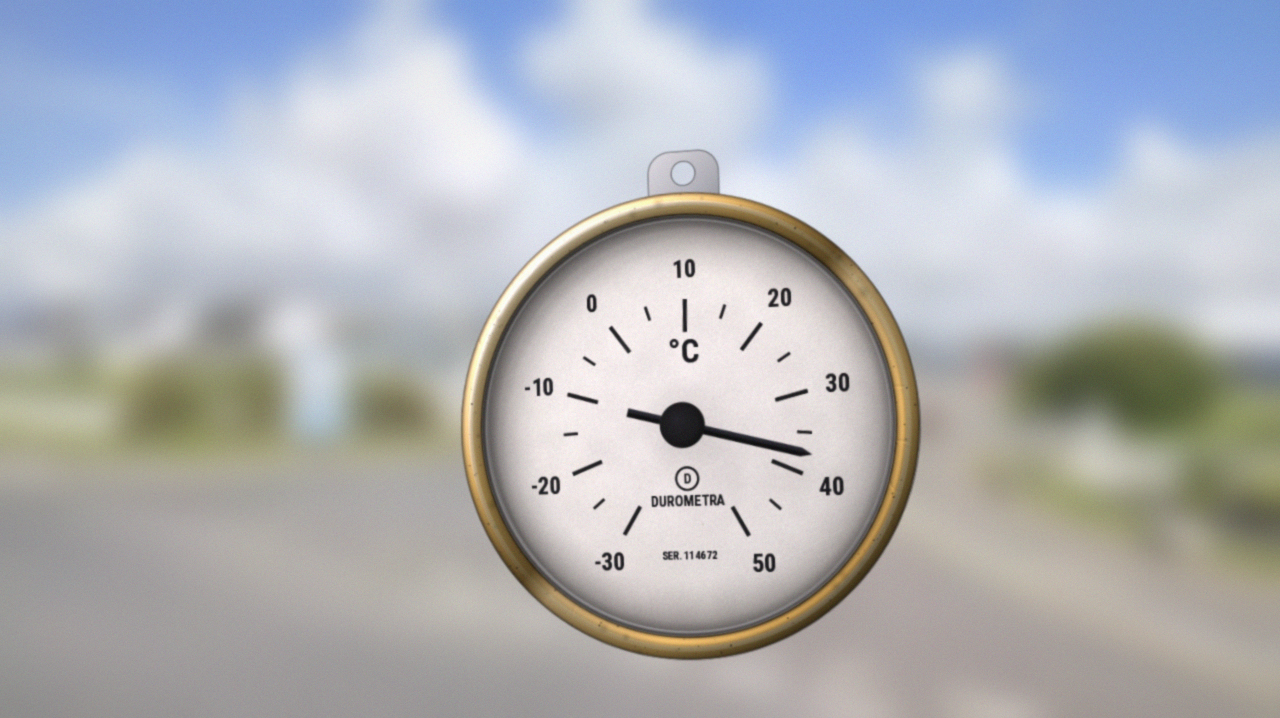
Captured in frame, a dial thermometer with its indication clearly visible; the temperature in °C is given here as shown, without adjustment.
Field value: 37.5 °C
